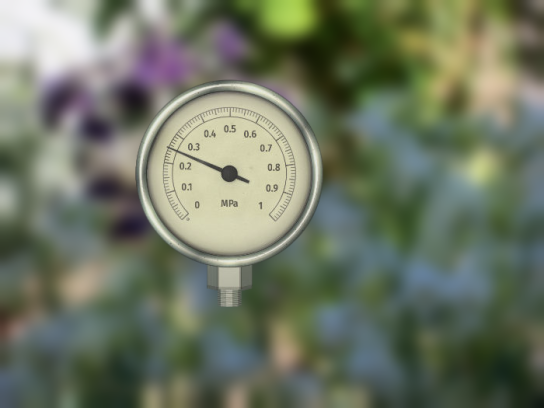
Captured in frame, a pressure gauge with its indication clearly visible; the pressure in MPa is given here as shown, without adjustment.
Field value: 0.25 MPa
